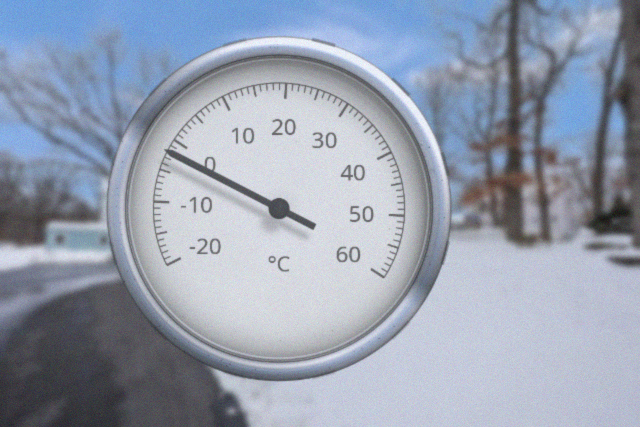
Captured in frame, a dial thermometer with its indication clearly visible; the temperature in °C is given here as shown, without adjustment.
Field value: -2 °C
